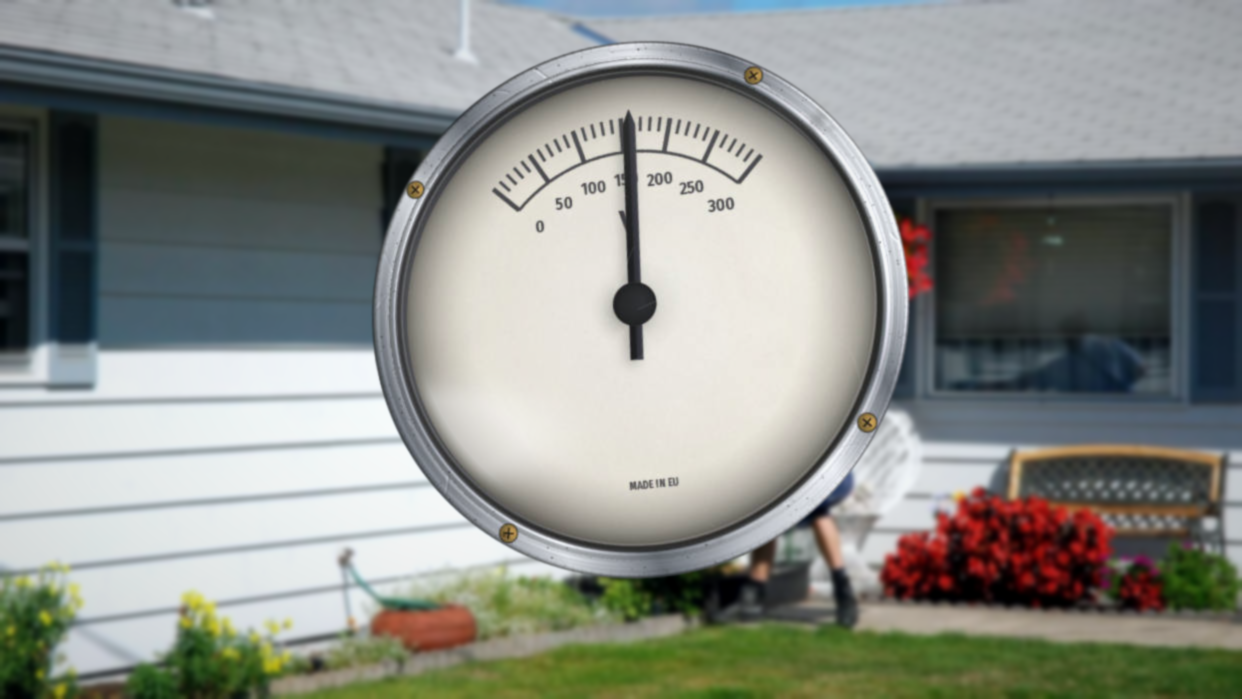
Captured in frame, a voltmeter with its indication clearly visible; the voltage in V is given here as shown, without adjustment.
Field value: 160 V
